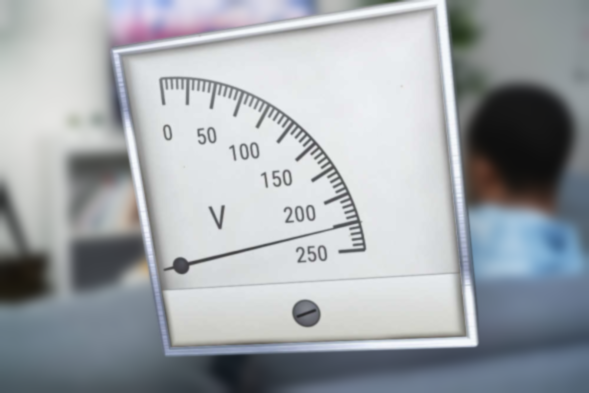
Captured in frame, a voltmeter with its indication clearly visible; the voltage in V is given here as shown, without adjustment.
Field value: 225 V
